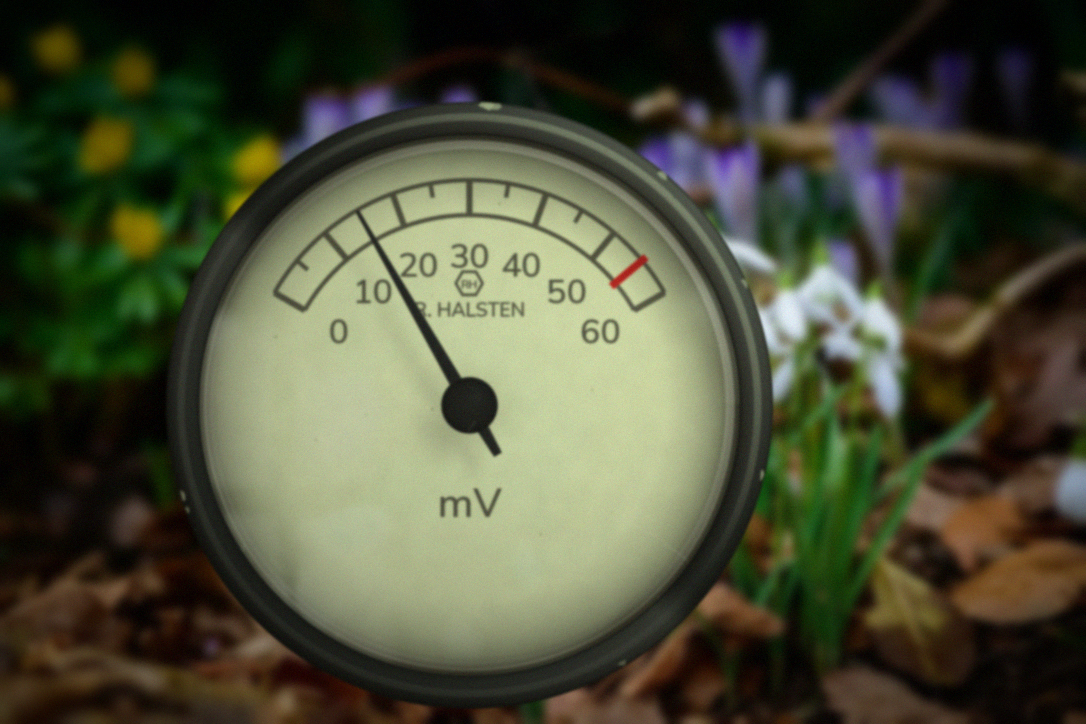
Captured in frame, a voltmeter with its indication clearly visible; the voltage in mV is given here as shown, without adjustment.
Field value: 15 mV
